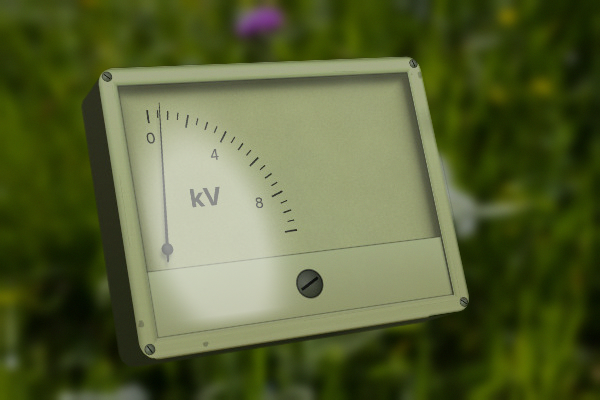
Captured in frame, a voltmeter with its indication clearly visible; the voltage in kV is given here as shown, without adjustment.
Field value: 0.5 kV
